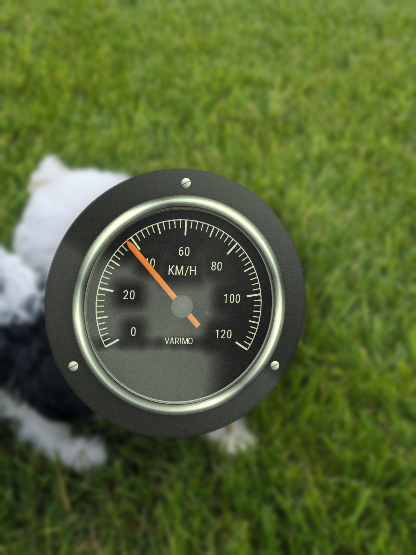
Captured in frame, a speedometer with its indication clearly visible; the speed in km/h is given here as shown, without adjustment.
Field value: 38 km/h
